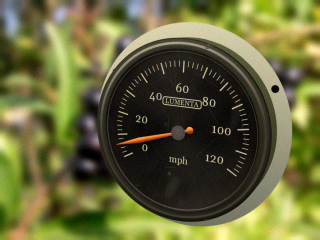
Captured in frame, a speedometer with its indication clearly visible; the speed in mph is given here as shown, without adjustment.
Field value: 6 mph
